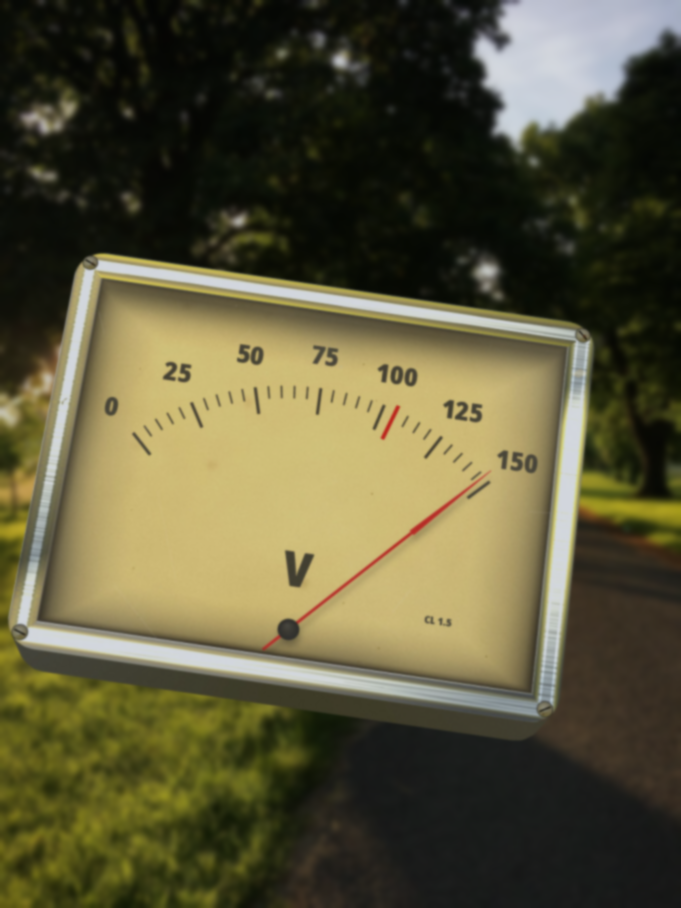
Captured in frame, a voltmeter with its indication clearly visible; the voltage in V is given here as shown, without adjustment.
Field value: 147.5 V
